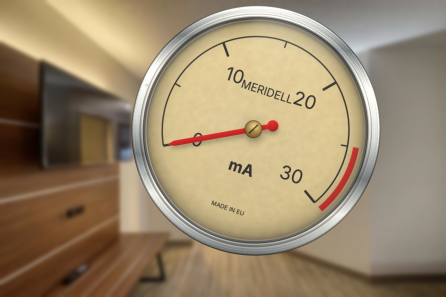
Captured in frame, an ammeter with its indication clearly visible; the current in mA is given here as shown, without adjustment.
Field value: 0 mA
